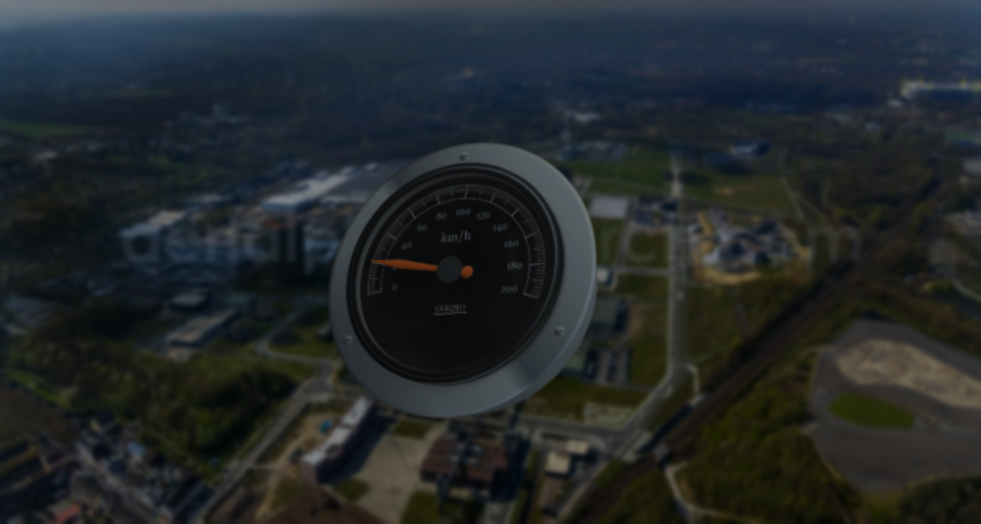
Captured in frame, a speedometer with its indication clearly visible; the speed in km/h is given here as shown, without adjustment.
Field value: 20 km/h
